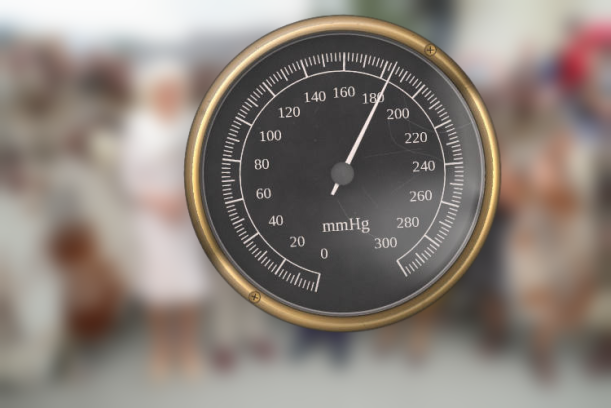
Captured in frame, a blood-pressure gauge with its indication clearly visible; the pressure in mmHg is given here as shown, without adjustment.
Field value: 184 mmHg
